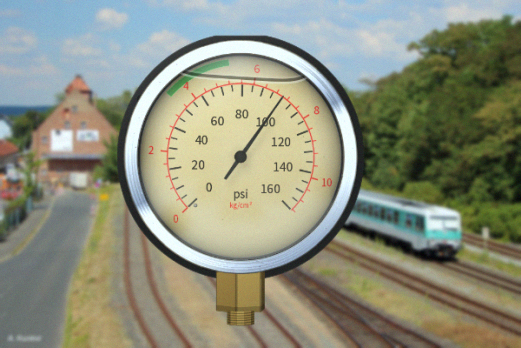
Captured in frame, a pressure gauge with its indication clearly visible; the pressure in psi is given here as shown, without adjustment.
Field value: 100 psi
